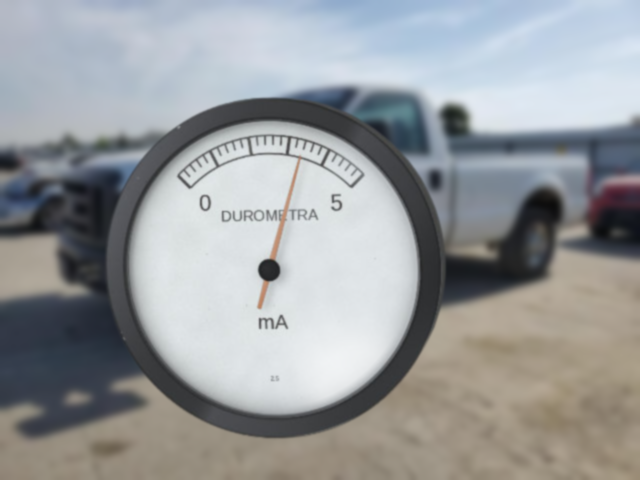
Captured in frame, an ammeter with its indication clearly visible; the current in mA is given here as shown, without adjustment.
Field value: 3.4 mA
